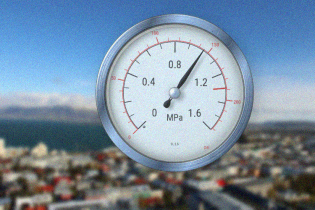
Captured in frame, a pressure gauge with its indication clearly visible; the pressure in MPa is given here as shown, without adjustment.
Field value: 1 MPa
